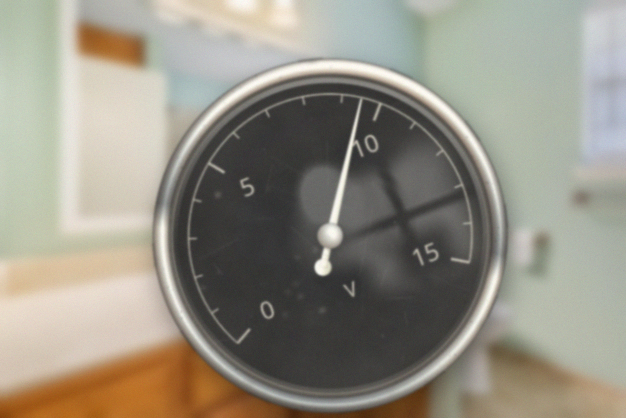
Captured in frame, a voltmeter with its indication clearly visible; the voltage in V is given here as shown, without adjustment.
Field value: 9.5 V
